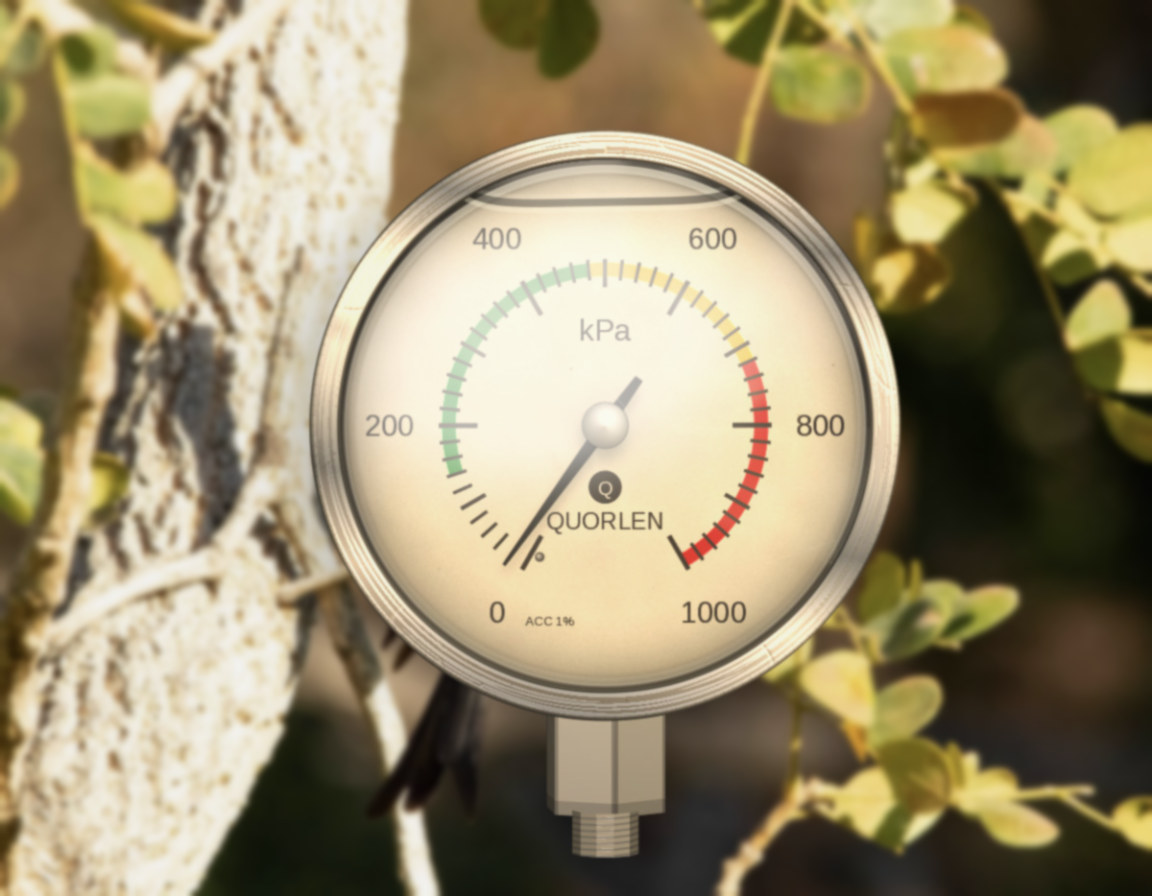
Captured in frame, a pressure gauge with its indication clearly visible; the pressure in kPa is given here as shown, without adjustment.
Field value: 20 kPa
